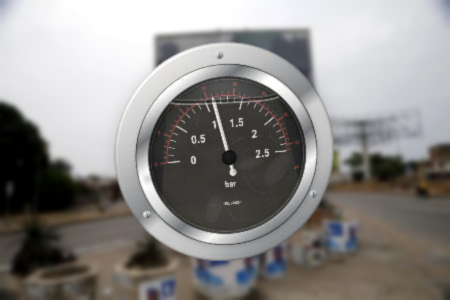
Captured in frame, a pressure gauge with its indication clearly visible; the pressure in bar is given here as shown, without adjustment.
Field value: 1.1 bar
